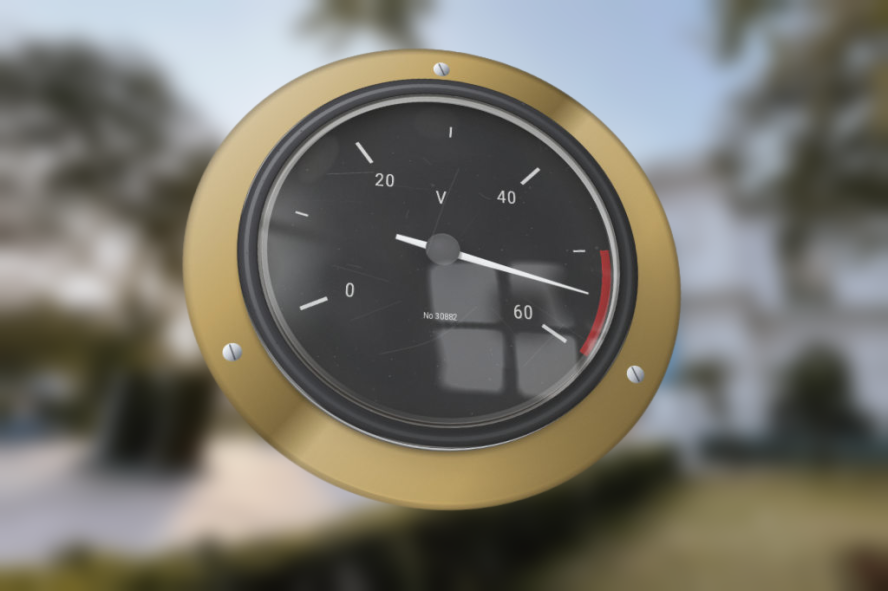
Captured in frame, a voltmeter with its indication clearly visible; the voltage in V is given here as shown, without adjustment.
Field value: 55 V
